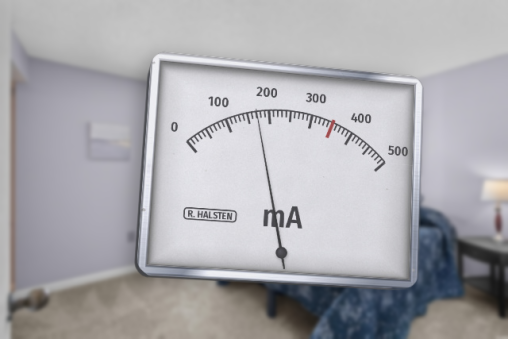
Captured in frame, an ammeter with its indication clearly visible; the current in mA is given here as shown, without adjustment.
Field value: 170 mA
